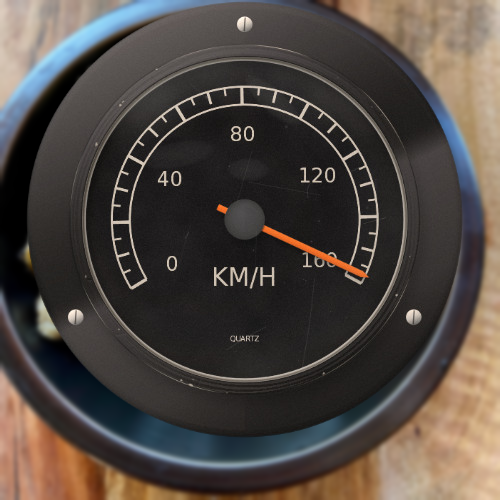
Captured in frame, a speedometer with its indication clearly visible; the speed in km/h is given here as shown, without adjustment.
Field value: 157.5 km/h
